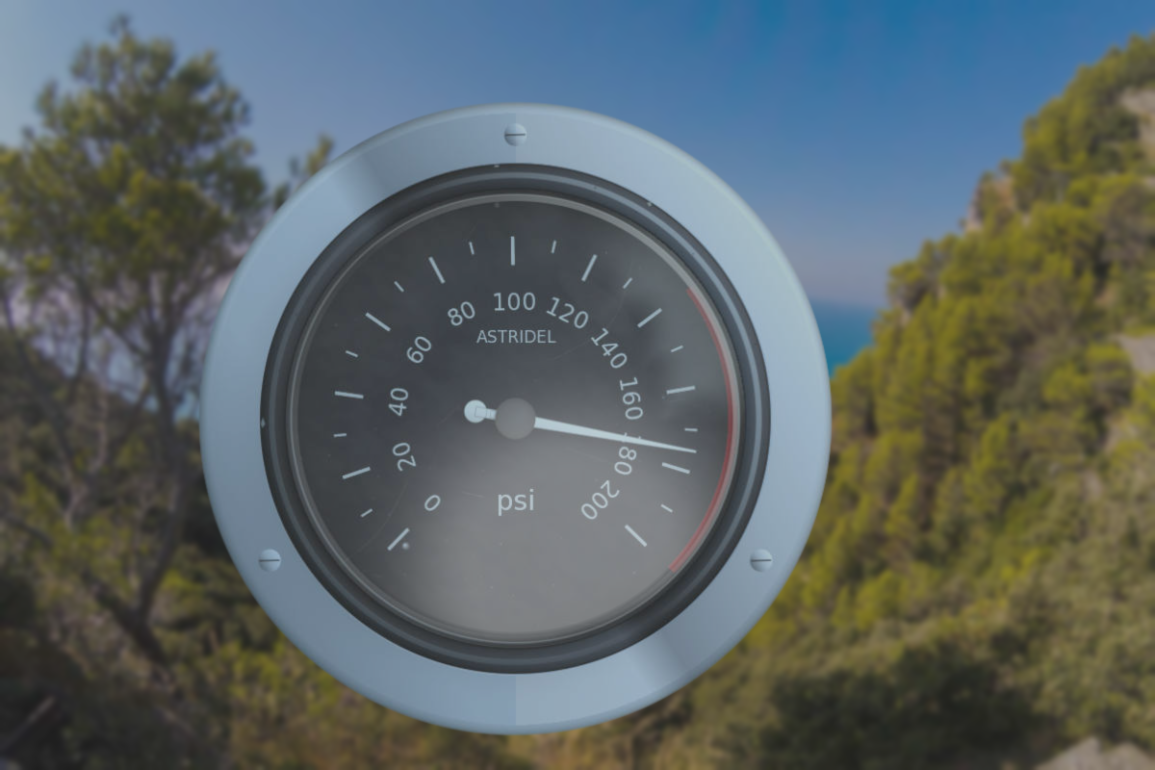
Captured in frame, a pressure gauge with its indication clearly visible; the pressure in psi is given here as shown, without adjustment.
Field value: 175 psi
